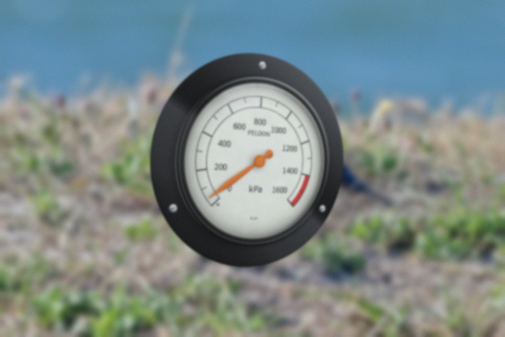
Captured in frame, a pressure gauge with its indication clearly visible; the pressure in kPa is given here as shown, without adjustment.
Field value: 50 kPa
